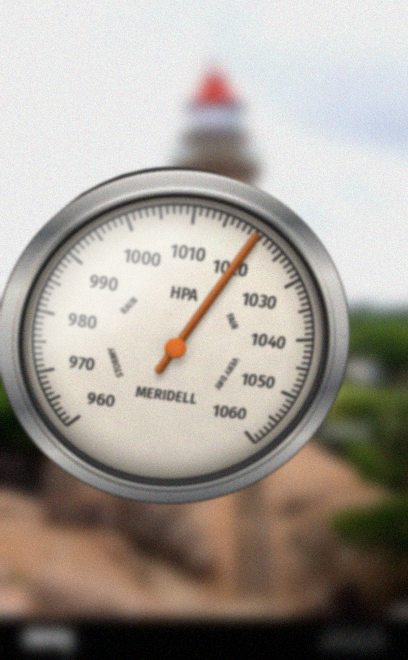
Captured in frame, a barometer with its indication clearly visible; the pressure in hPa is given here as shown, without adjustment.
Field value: 1020 hPa
